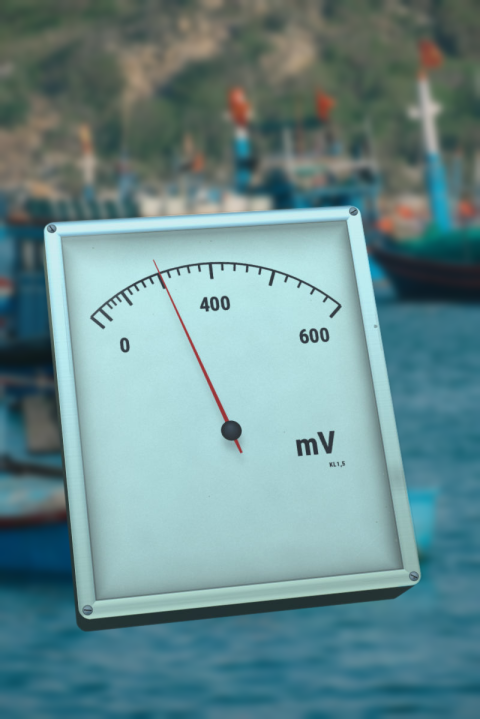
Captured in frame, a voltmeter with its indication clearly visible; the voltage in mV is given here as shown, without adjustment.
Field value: 300 mV
